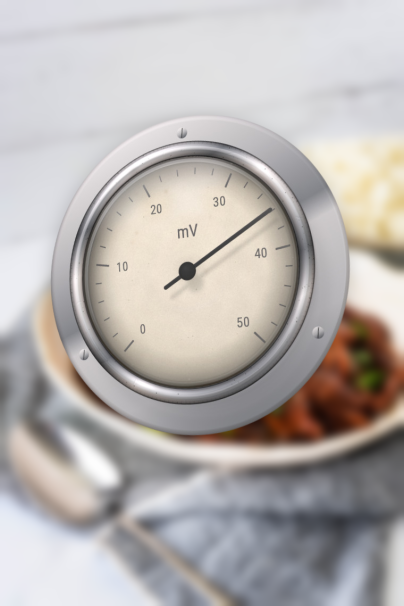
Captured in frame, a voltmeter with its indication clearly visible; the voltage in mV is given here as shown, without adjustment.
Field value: 36 mV
